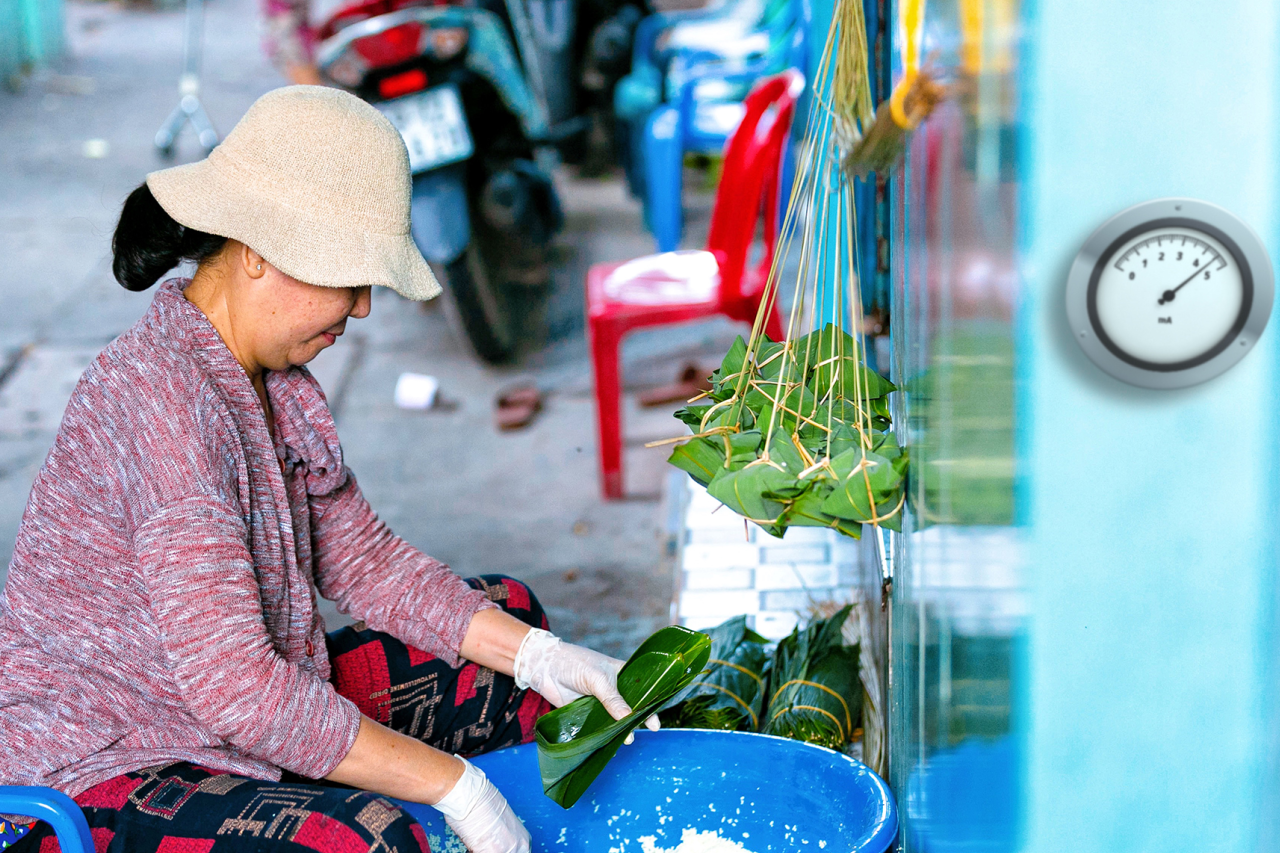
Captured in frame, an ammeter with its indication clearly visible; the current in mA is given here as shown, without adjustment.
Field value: 4.5 mA
